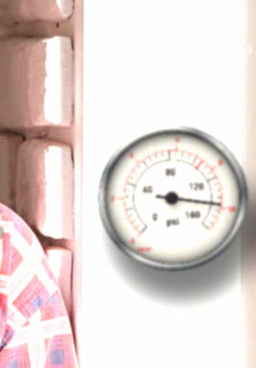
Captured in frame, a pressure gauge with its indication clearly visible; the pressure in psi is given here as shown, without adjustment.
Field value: 140 psi
